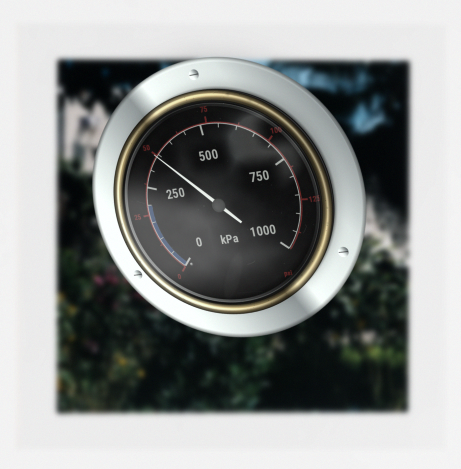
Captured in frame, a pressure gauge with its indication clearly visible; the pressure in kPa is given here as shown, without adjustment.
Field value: 350 kPa
